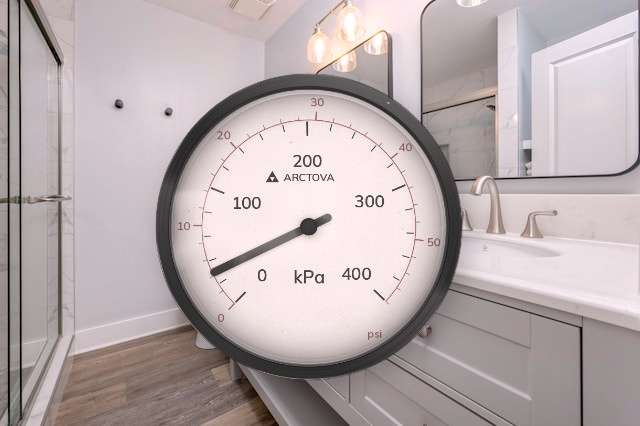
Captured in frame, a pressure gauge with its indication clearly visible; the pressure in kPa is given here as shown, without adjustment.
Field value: 30 kPa
